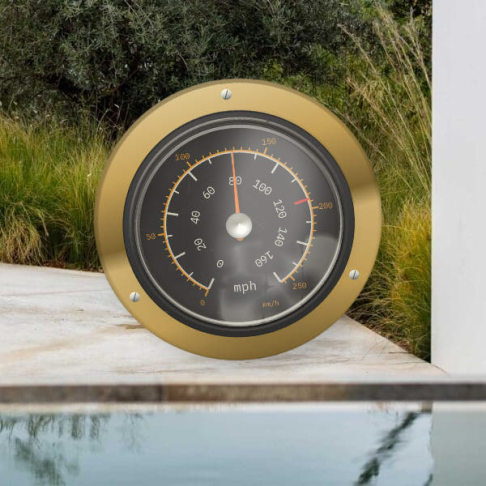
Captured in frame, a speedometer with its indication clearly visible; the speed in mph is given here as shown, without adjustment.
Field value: 80 mph
